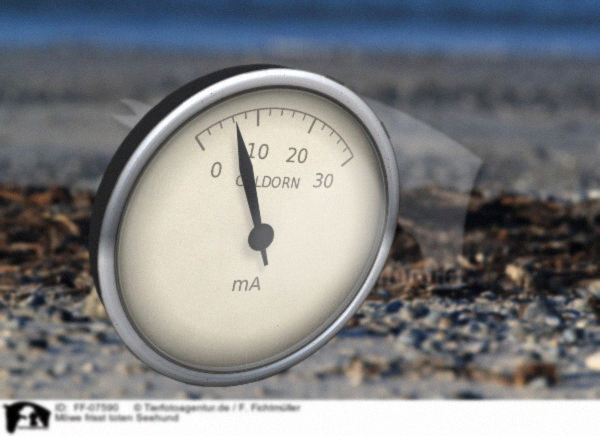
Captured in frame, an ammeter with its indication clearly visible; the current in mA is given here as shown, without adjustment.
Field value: 6 mA
